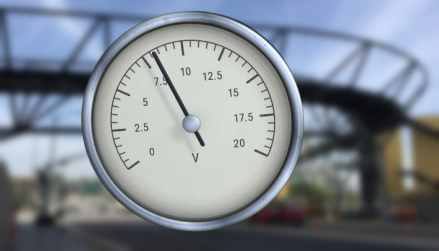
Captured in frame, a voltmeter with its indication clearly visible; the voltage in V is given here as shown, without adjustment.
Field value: 8.25 V
